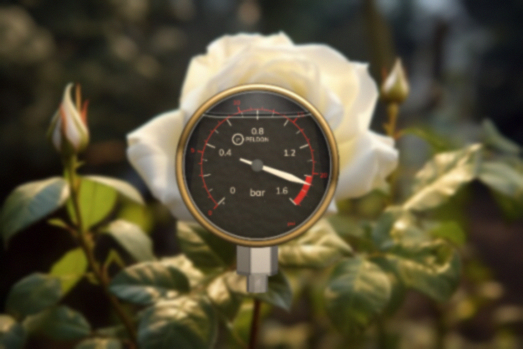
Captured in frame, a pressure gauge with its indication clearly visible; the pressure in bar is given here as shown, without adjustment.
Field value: 1.45 bar
